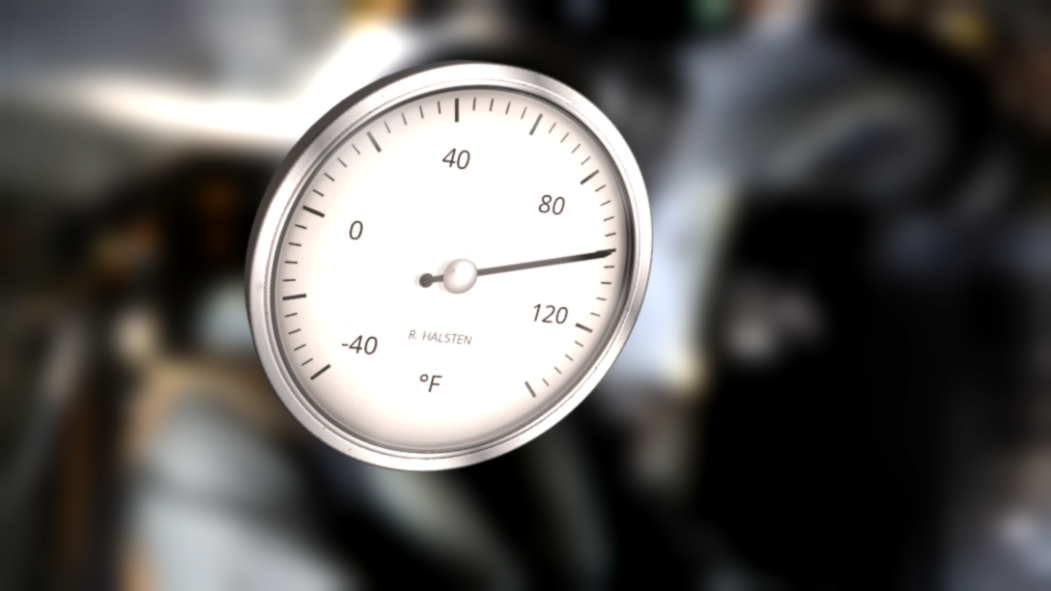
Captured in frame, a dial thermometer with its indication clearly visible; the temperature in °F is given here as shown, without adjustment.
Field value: 100 °F
